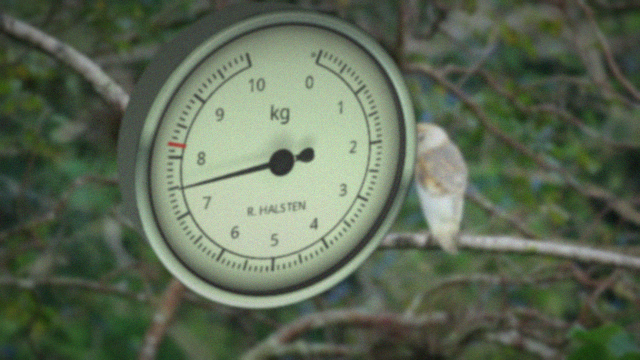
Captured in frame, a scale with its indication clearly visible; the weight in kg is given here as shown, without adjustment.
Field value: 7.5 kg
